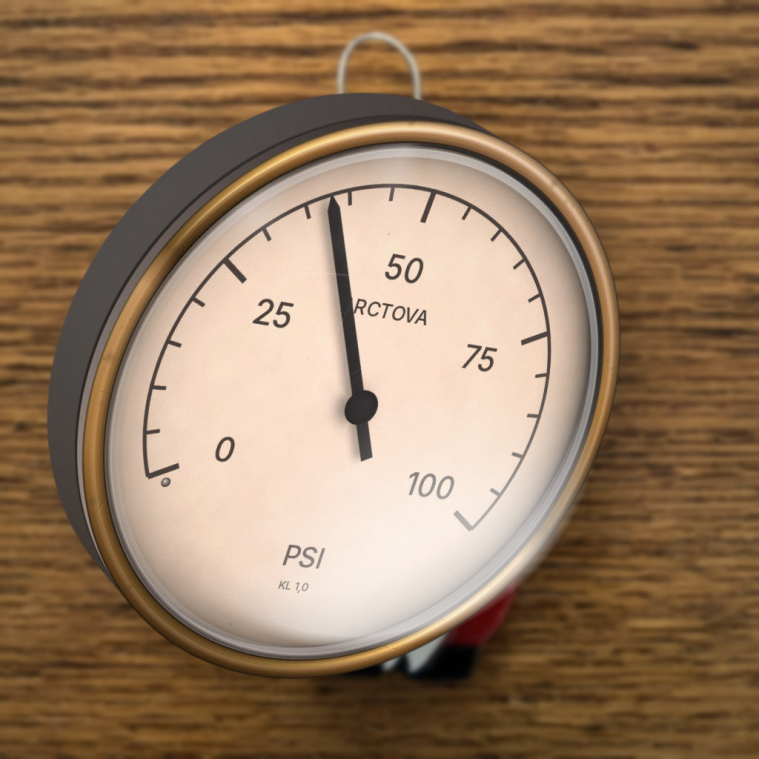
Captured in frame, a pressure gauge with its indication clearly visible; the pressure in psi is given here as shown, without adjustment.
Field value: 37.5 psi
